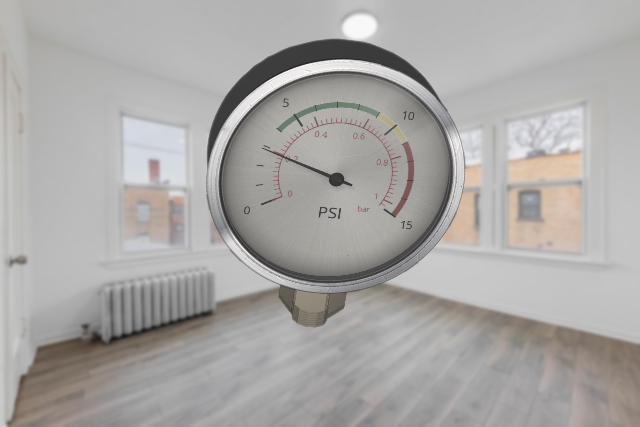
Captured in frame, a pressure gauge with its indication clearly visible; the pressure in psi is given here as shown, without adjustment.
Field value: 3 psi
